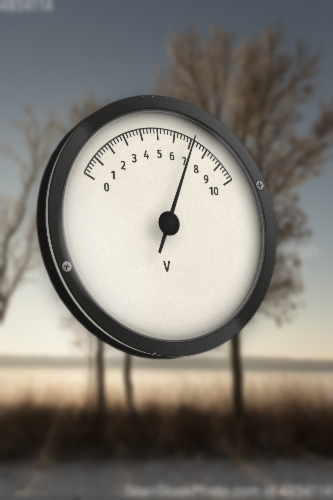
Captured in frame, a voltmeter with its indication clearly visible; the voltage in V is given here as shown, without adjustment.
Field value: 7 V
